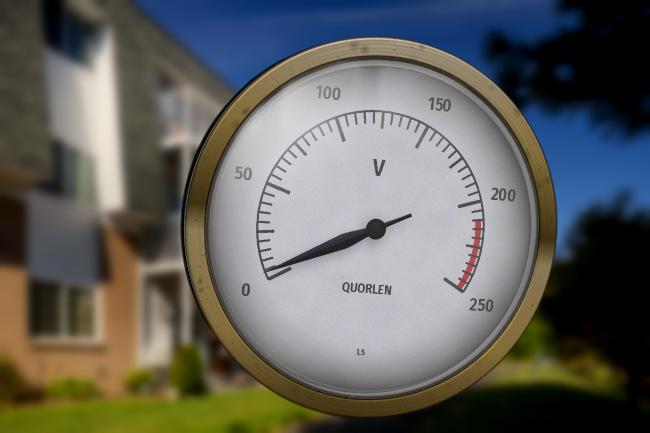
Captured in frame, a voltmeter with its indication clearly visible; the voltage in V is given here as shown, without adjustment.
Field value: 5 V
